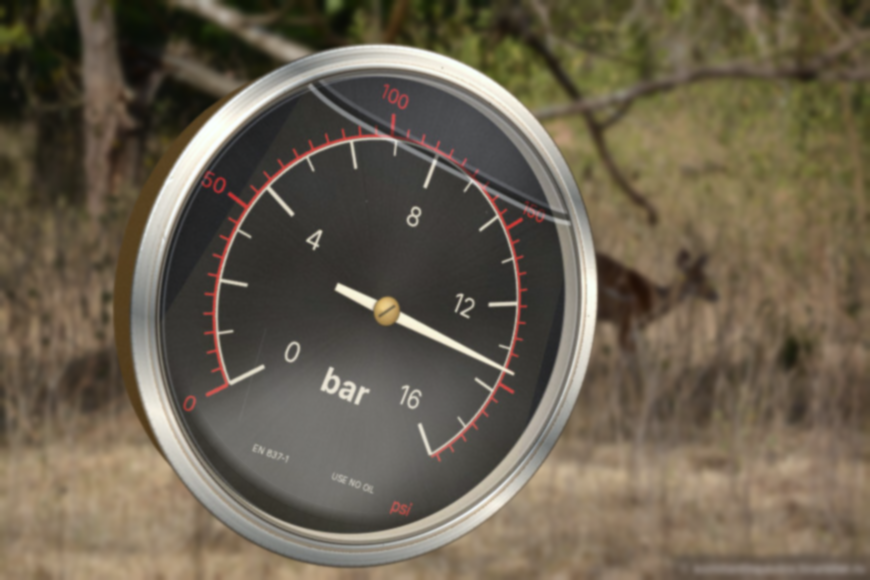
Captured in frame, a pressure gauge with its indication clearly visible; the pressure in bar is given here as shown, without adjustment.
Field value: 13.5 bar
